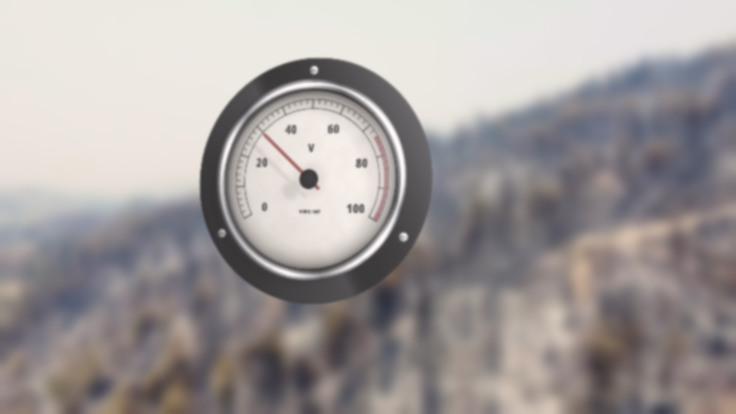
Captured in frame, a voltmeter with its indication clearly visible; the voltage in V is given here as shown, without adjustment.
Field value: 30 V
